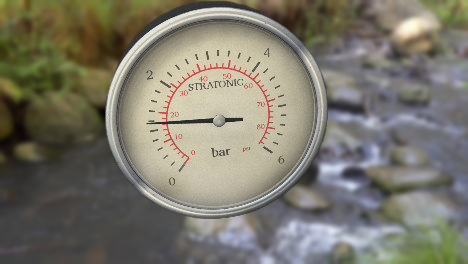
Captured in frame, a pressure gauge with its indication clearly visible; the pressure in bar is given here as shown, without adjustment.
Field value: 1.2 bar
